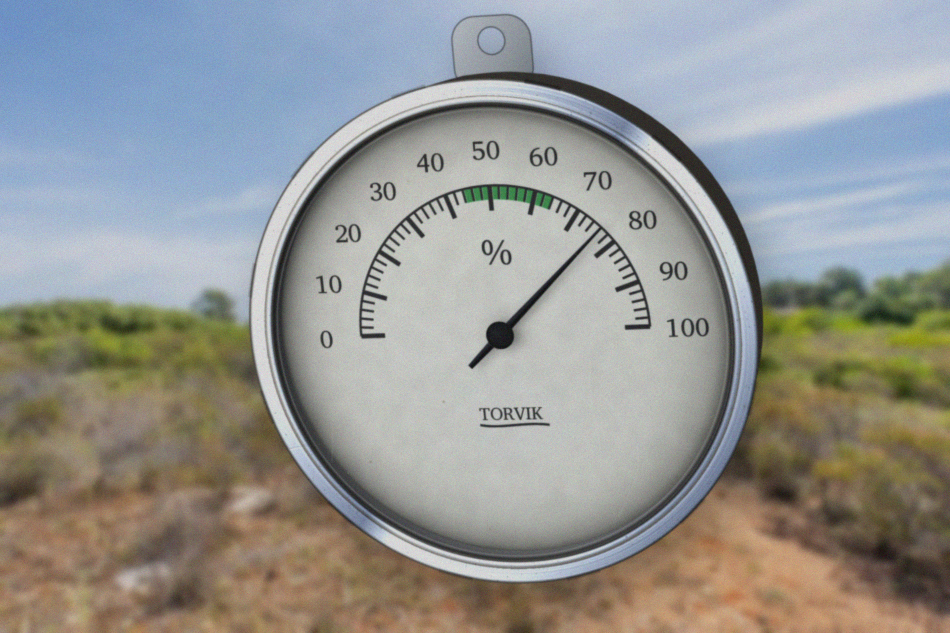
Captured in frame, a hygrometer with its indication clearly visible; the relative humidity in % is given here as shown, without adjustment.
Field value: 76 %
